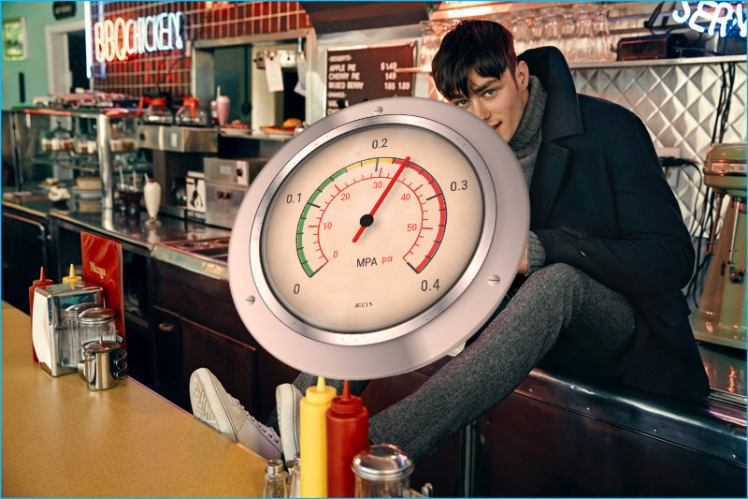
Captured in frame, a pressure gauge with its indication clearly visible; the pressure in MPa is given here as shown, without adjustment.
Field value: 0.24 MPa
